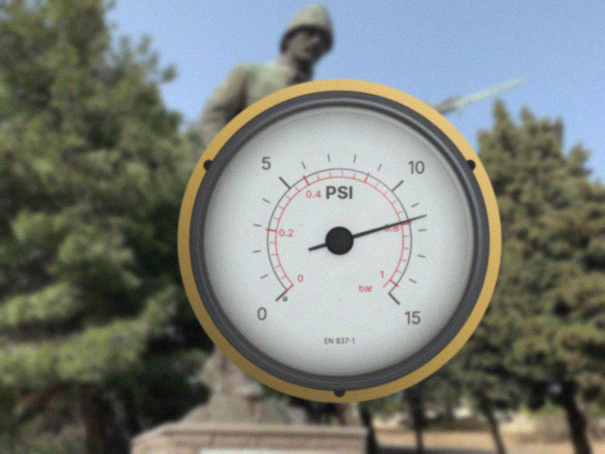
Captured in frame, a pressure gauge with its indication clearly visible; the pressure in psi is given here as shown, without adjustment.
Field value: 11.5 psi
